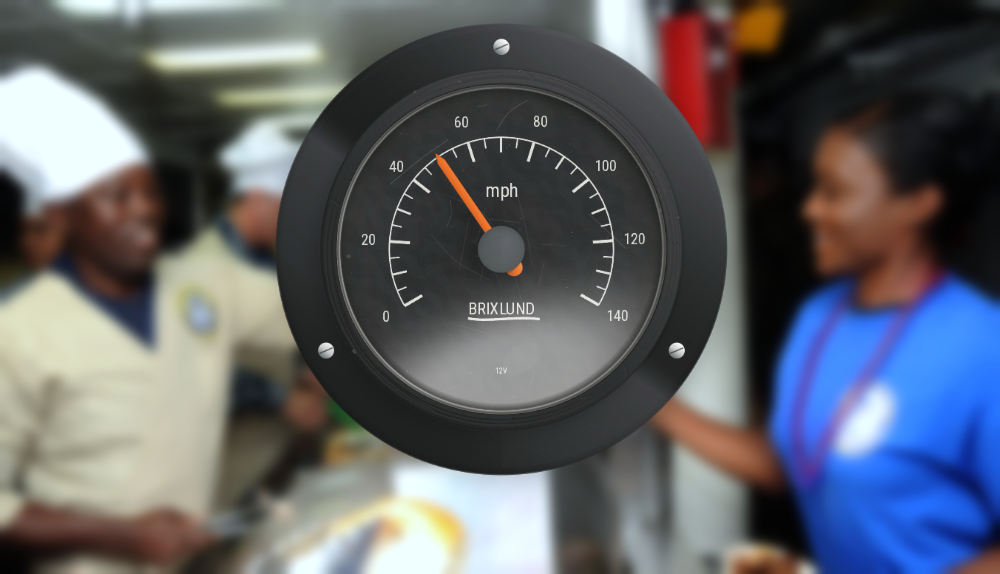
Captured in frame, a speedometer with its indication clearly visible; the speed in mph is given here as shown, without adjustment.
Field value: 50 mph
